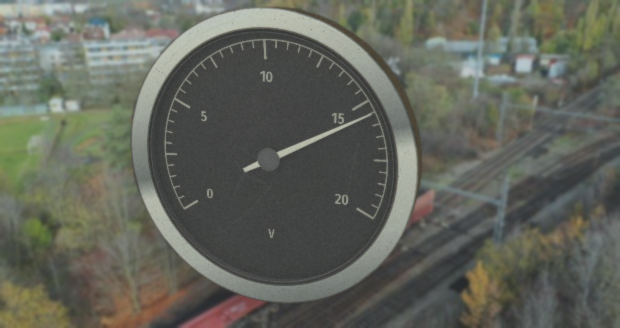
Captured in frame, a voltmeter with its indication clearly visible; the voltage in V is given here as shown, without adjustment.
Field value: 15.5 V
